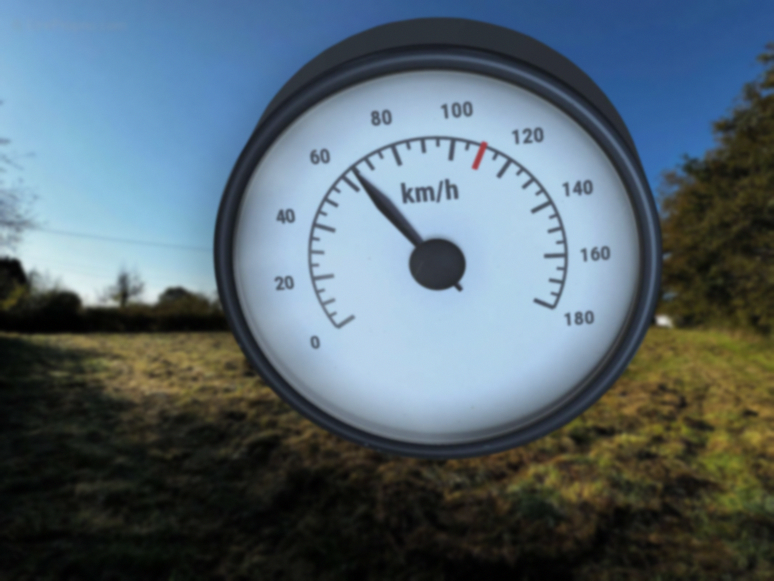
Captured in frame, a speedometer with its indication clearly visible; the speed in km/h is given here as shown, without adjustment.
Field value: 65 km/h
